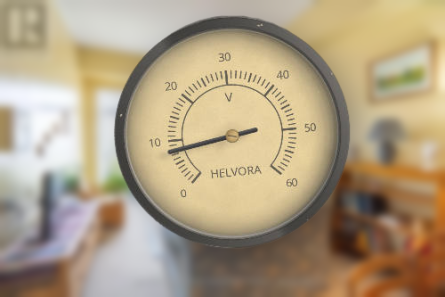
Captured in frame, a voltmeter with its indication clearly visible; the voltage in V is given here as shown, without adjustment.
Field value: 8 V
